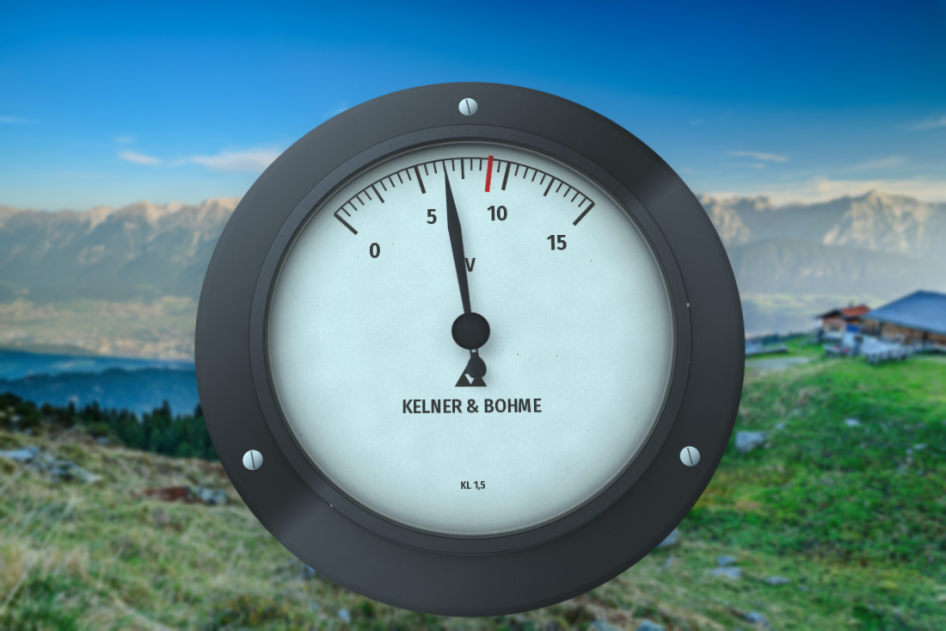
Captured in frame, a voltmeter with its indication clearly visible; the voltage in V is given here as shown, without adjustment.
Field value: 6.5 V
